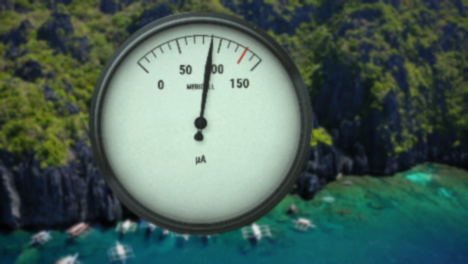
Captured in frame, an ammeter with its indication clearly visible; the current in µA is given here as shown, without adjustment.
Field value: 90 µA
